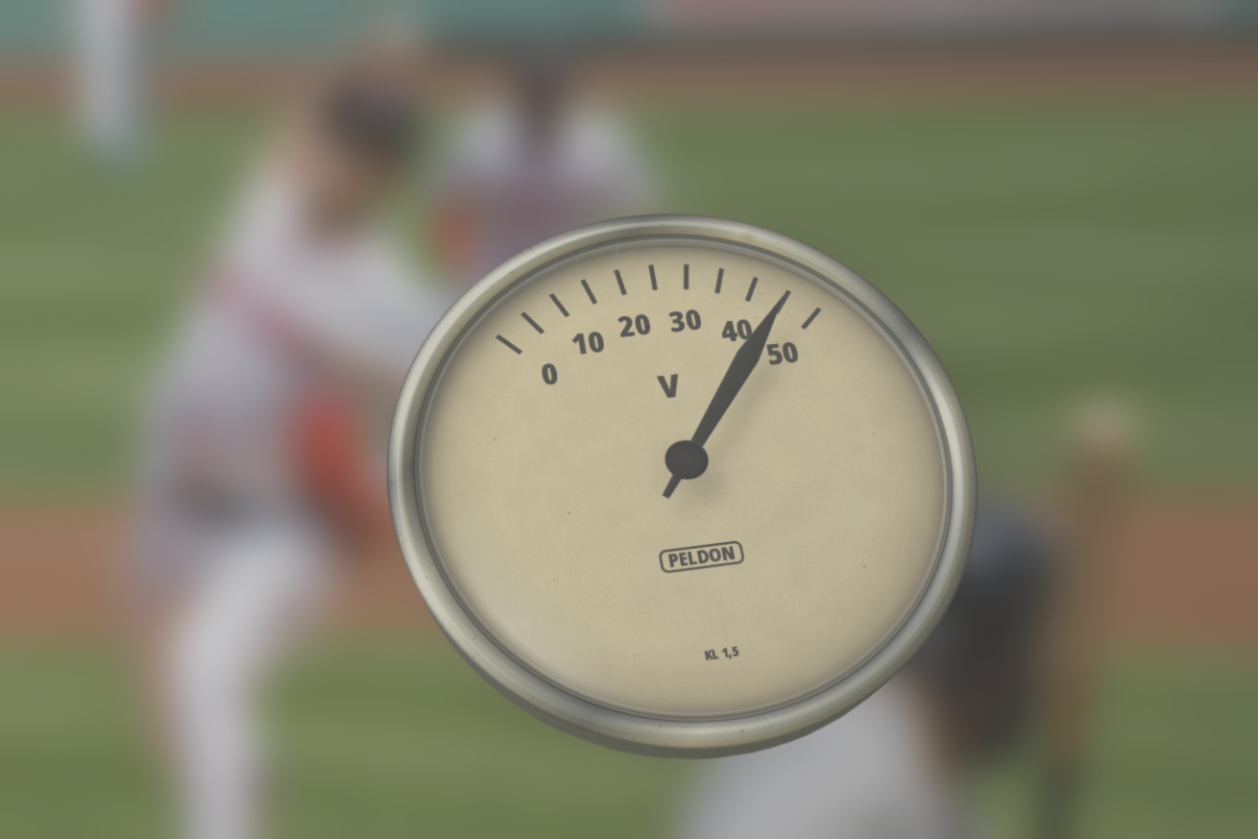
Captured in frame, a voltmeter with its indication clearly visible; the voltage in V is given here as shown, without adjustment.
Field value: 45 V
